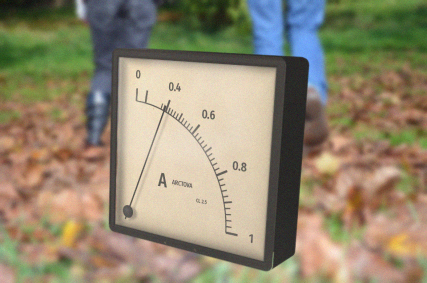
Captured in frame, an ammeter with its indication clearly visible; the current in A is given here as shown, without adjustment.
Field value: 0.4 A
